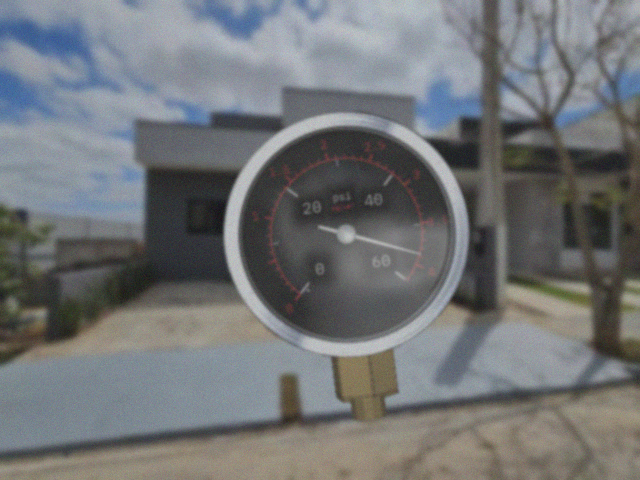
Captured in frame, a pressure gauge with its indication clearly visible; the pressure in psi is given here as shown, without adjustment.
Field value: 55 psi
